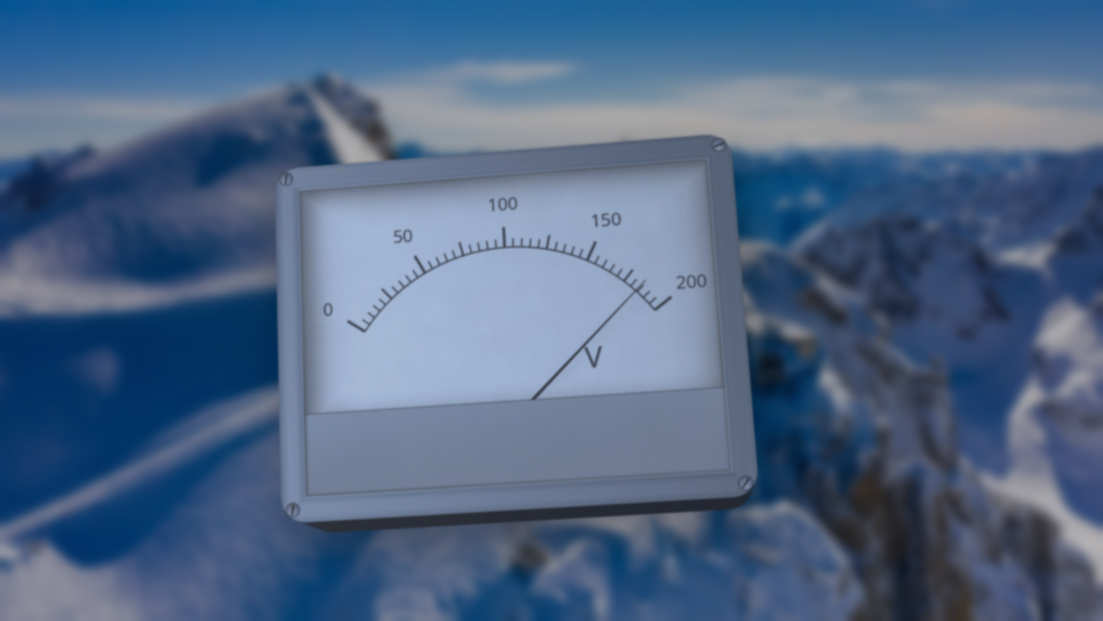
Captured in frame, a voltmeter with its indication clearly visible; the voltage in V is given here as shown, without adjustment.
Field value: 185 V
